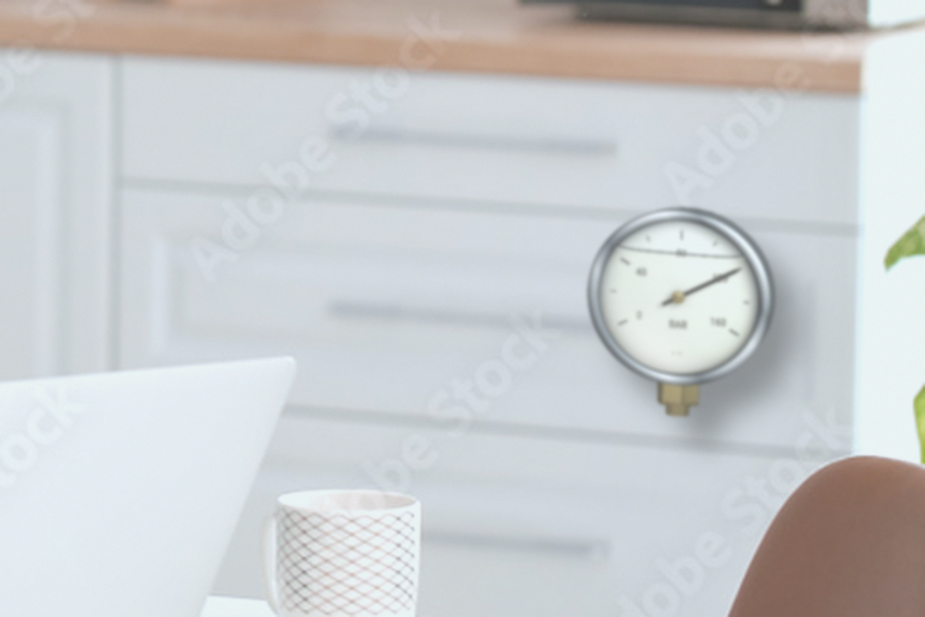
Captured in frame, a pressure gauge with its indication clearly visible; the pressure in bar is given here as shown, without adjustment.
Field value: 120 bar
